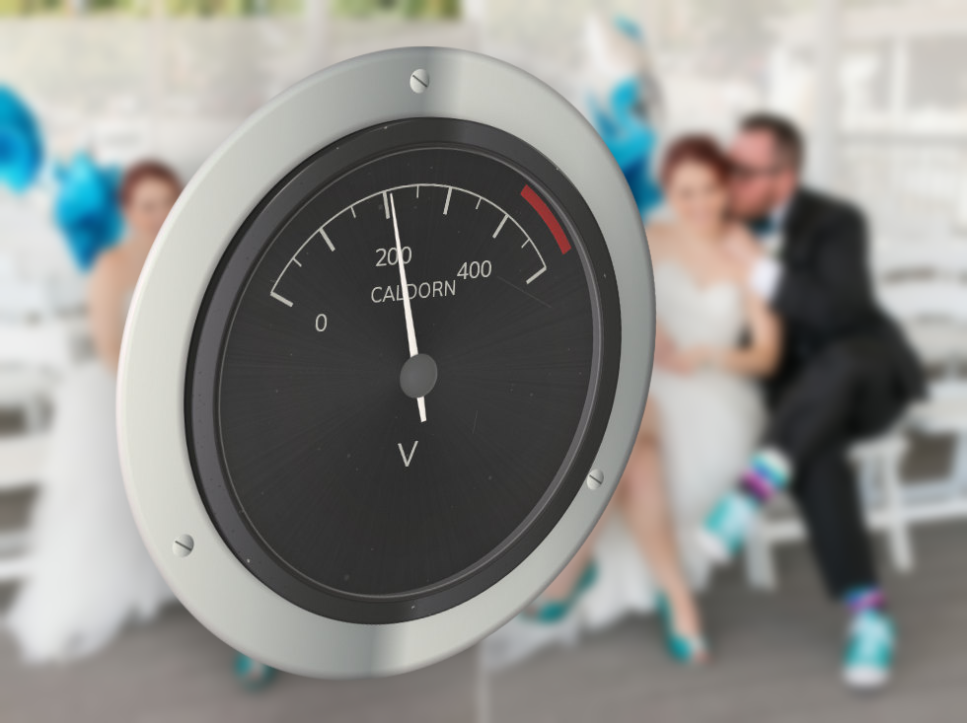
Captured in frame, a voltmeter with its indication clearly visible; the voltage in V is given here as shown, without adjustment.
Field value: 200 V
